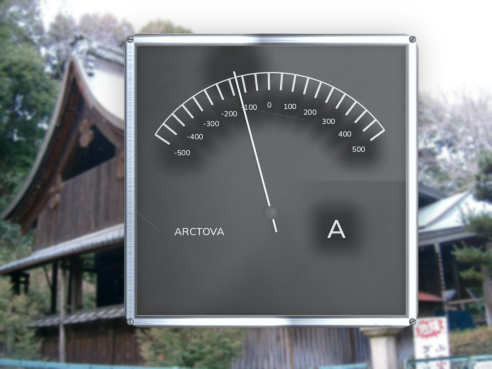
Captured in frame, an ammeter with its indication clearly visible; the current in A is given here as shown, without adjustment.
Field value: -125 A
